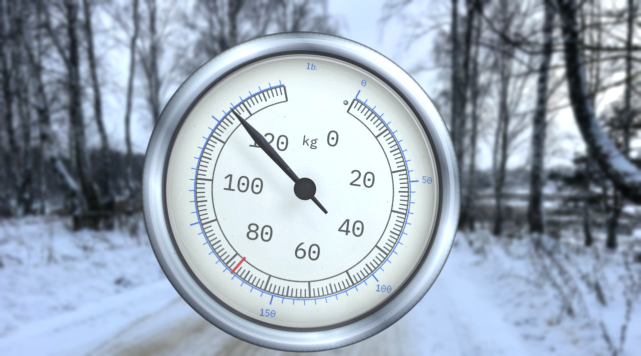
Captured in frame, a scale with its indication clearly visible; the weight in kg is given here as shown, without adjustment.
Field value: 117 kg
